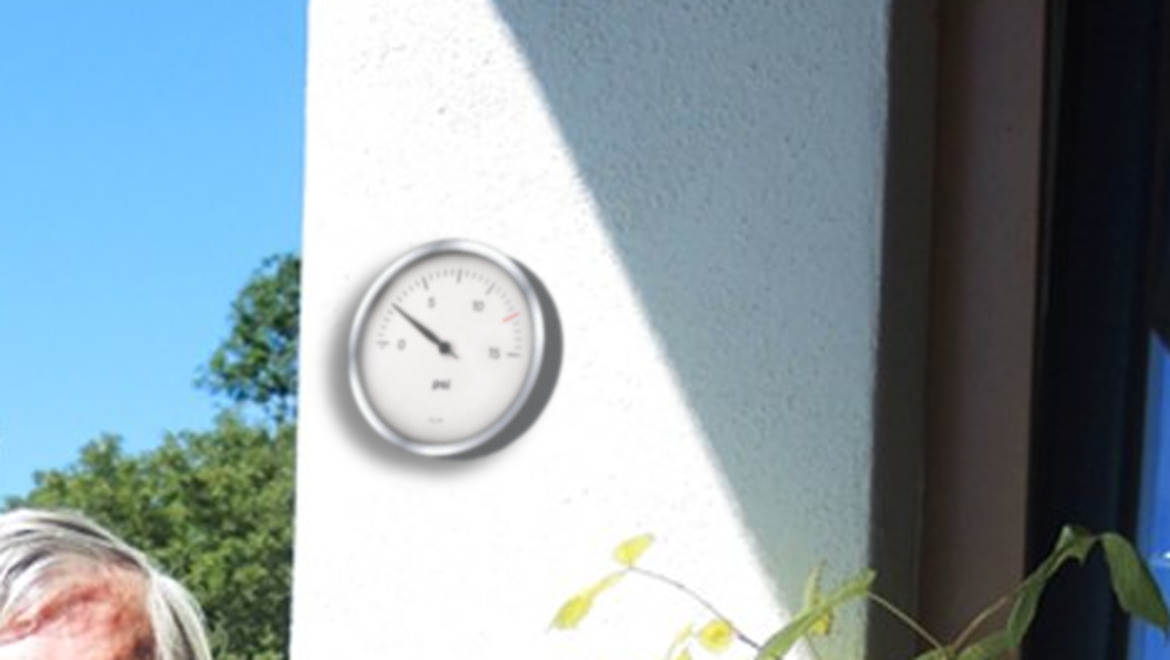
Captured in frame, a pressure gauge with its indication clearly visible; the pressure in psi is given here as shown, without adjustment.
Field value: 2.5 psi
